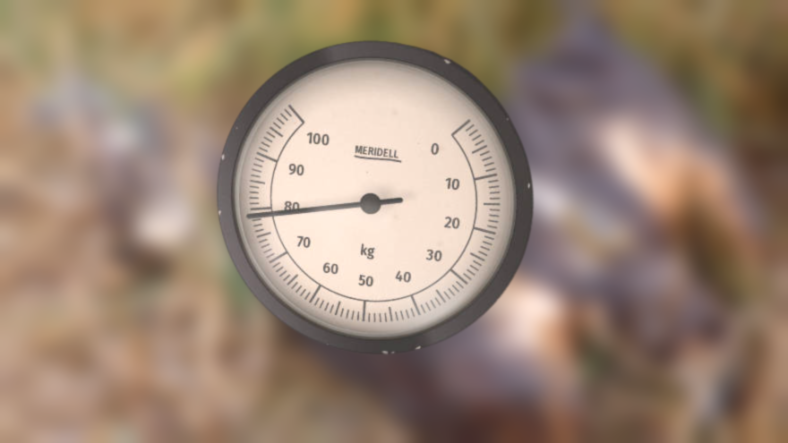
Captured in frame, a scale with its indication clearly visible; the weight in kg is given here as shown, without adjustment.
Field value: 79 kg
